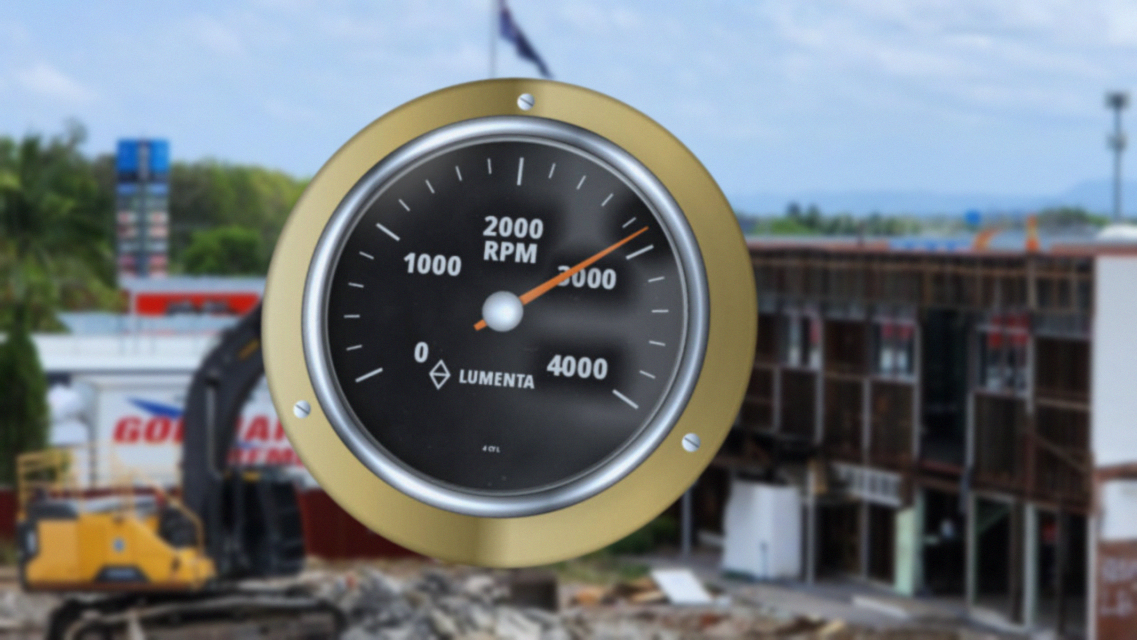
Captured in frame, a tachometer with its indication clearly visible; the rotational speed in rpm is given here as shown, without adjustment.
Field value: 2900 rpm
